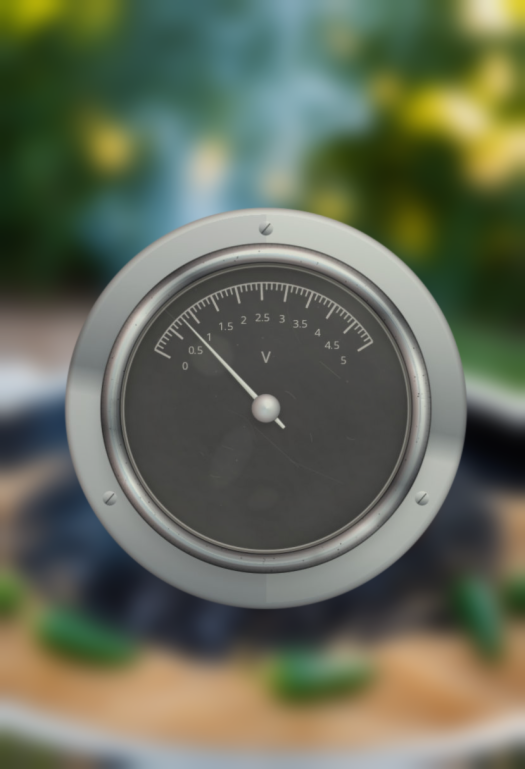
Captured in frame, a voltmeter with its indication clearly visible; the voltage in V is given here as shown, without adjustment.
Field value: 0.8 V
